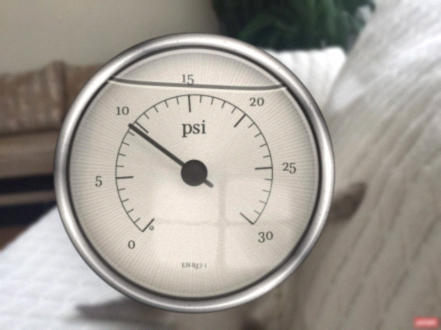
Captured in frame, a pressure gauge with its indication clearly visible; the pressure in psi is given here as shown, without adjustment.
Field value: 9.5 psi
